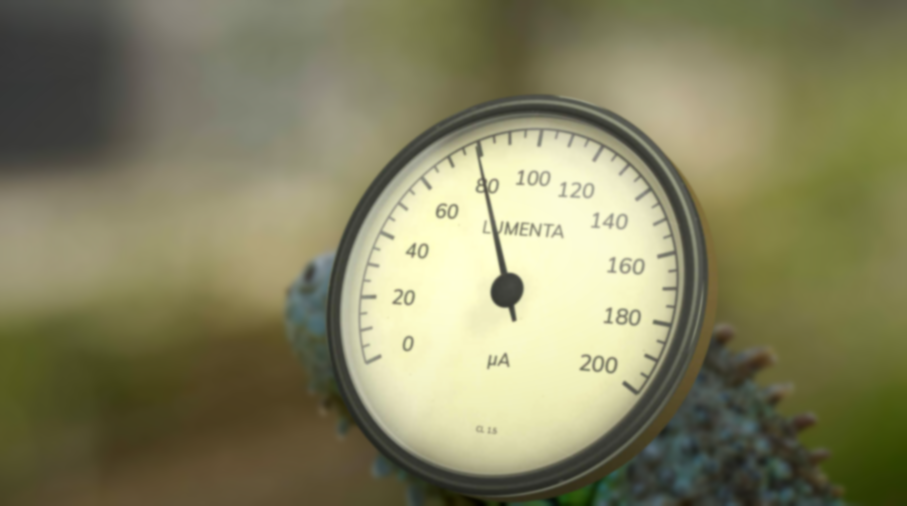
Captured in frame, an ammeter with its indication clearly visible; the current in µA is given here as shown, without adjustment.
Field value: 80 µA
